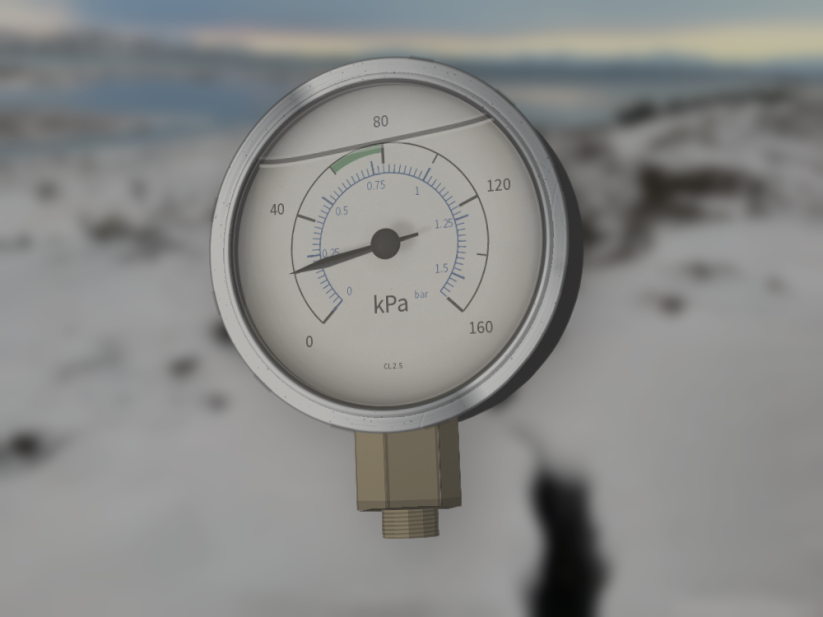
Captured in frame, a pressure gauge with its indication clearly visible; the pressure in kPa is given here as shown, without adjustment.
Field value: 20 kPa
